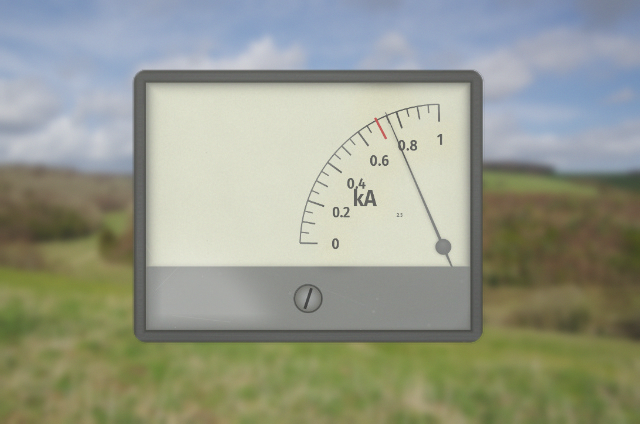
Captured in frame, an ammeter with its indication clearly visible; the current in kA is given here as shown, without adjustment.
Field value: 0.75 kA
